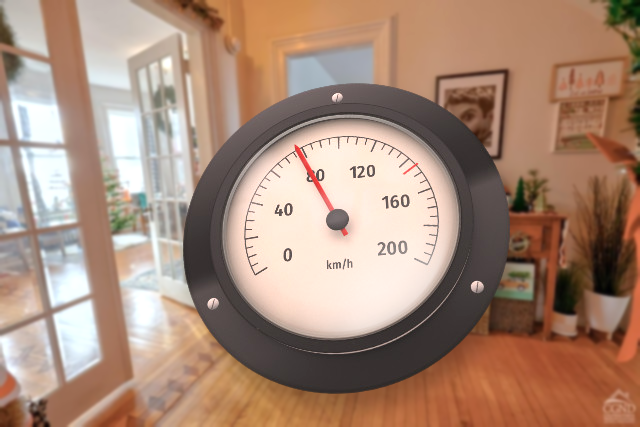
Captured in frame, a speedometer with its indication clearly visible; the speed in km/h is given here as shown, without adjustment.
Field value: 77.5 km/h
